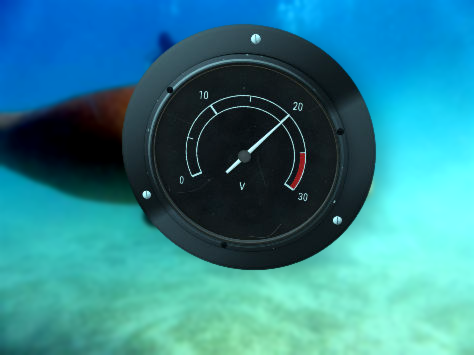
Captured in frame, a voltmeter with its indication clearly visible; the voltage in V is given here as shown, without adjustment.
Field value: 20 V
